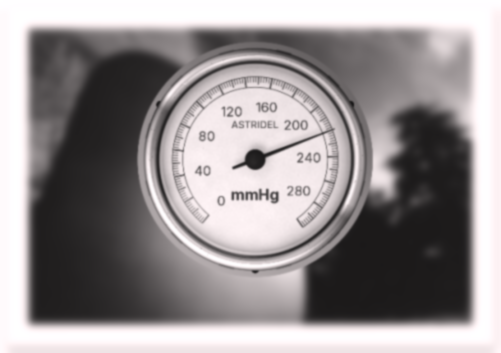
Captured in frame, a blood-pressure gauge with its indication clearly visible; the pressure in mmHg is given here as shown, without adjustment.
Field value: 220 mmHg
